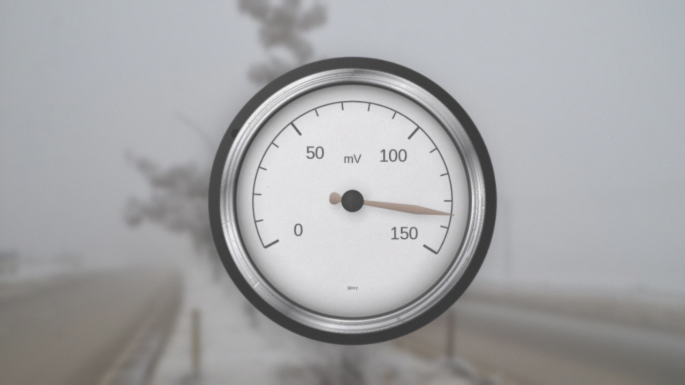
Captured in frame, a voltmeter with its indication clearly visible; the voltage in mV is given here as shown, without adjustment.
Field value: 135 mV
